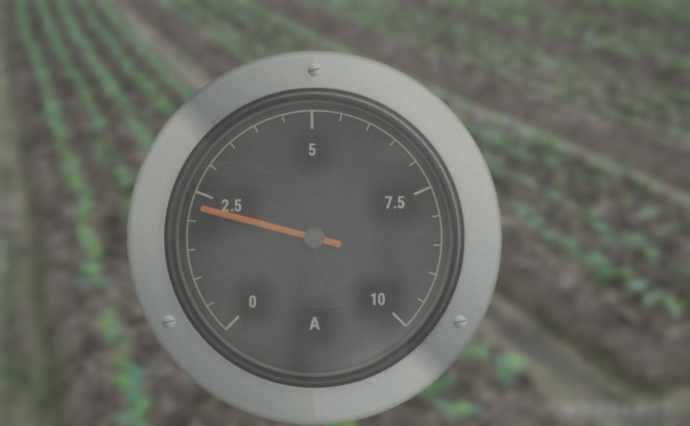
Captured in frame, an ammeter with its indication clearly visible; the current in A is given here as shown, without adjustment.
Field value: 2.25 A
